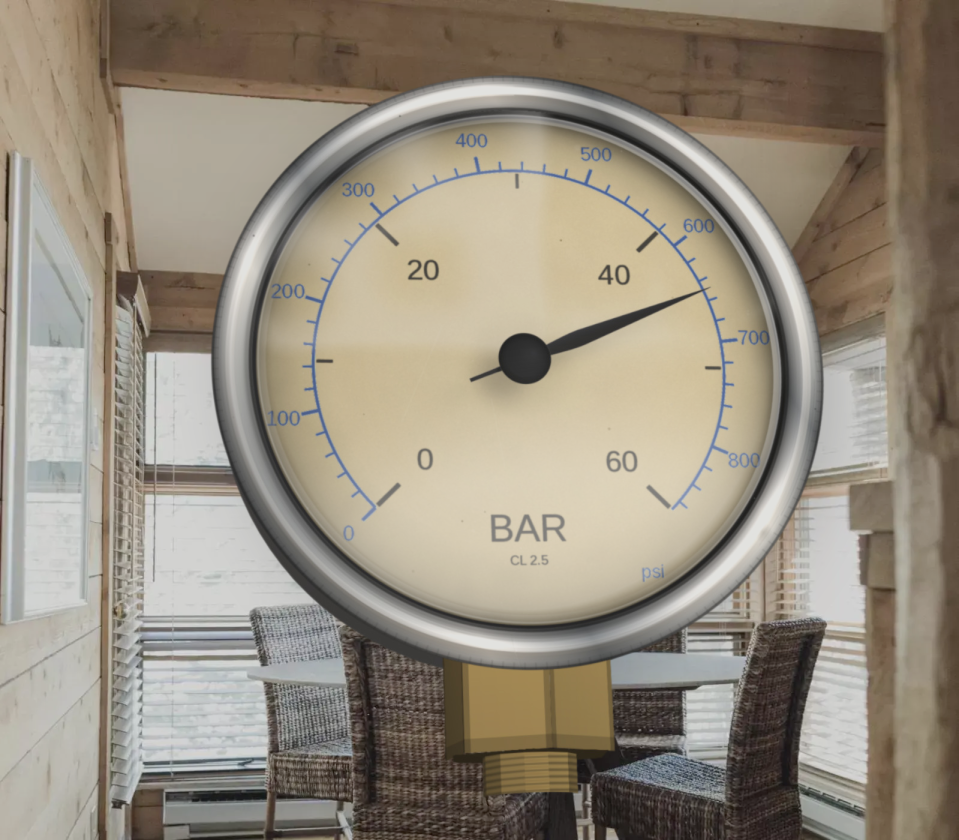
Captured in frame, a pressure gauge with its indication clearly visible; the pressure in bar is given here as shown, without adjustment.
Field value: 45 bar
